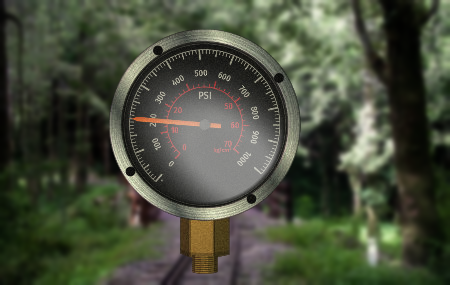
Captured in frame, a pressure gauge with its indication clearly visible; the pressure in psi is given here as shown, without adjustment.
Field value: 200 psi
